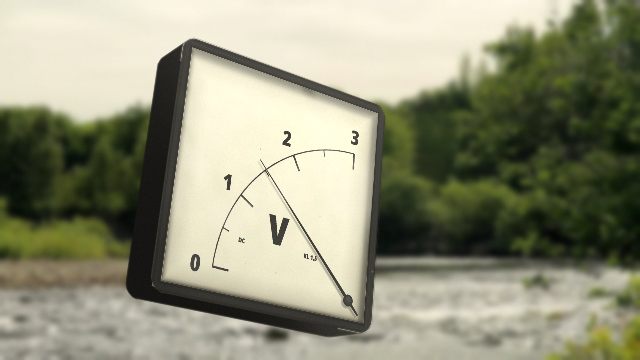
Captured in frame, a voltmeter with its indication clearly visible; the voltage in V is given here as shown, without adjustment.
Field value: 1.5 V
